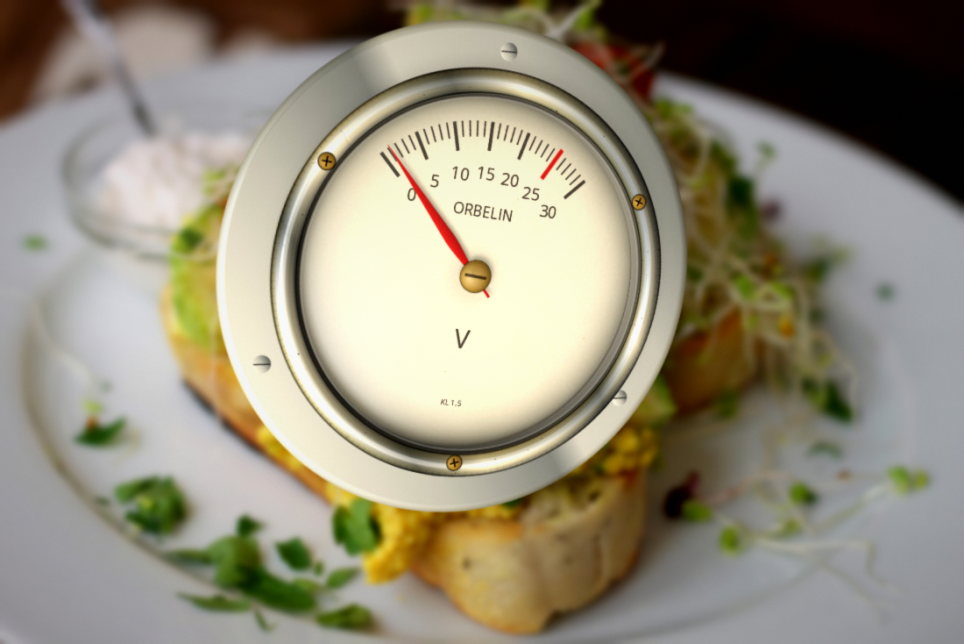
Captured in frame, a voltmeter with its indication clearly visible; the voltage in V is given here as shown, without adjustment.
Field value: 1 V
